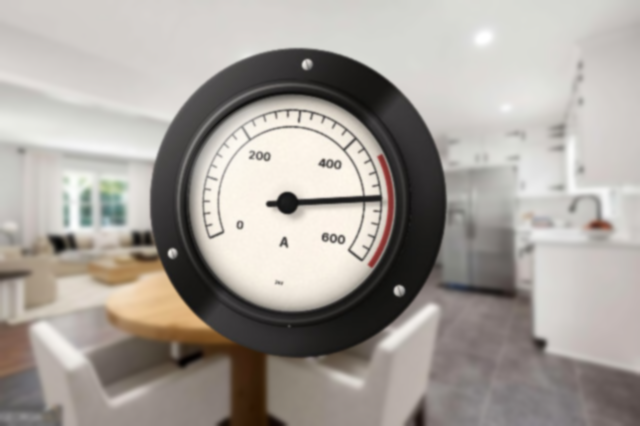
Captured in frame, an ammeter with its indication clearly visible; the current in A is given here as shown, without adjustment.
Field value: 500 A
